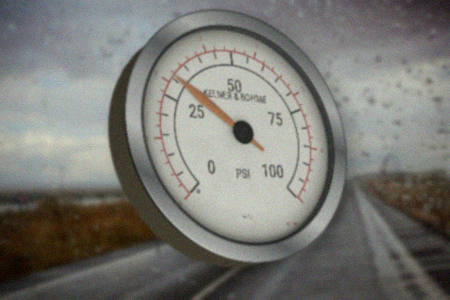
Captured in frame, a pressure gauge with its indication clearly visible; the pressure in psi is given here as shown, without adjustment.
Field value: 30 psi
